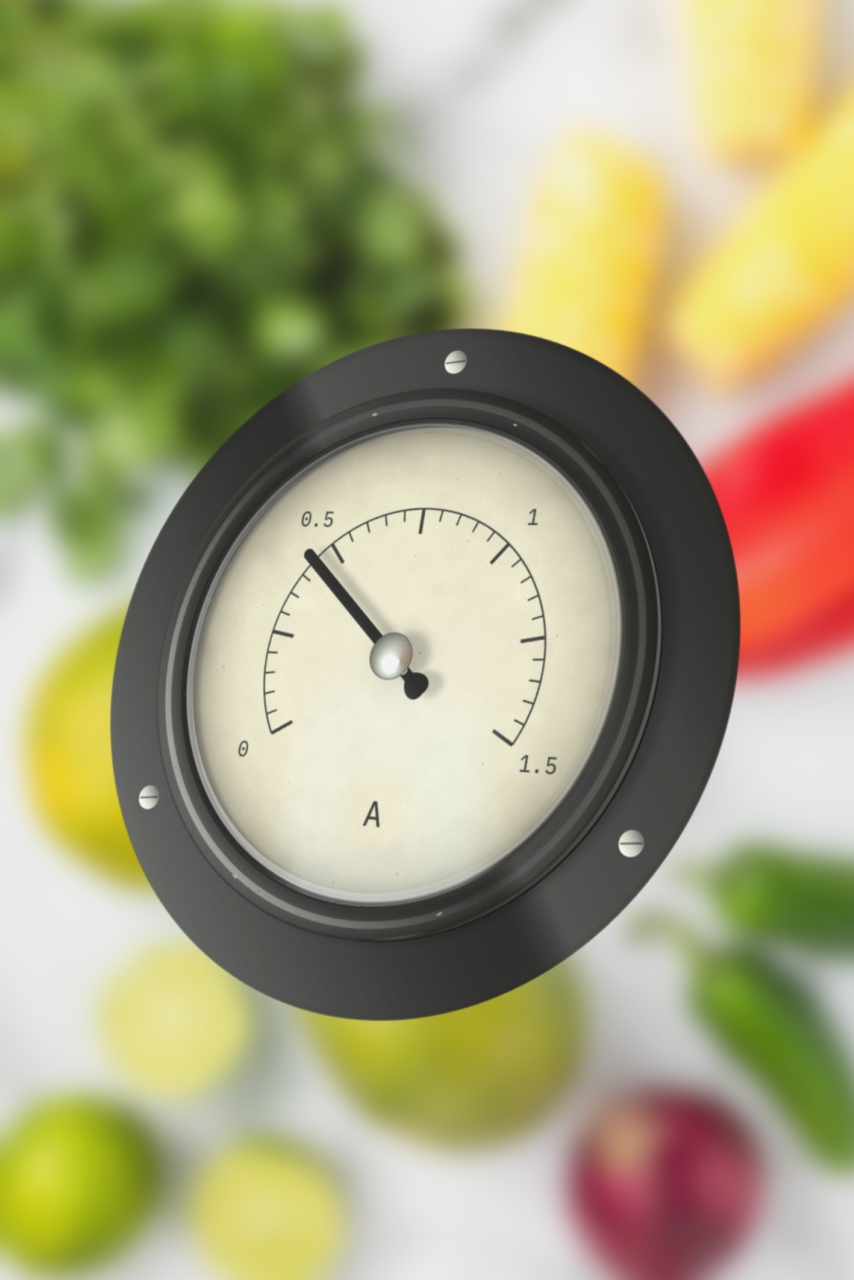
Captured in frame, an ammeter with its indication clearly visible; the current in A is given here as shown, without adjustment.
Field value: 0.45 A
